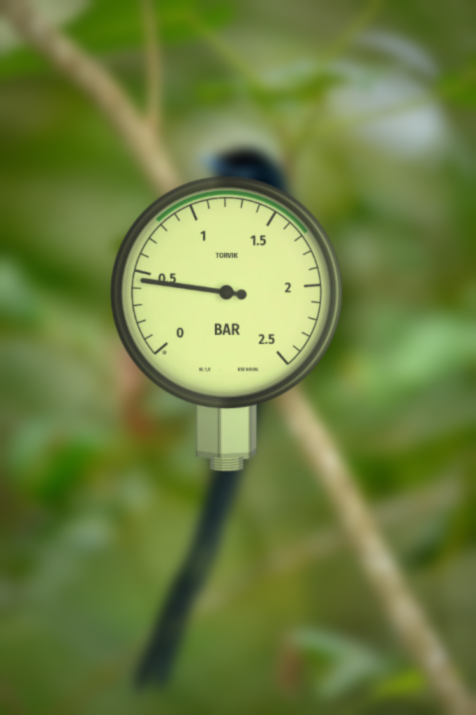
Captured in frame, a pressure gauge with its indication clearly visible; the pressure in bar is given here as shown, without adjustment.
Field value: 0.45 bar
